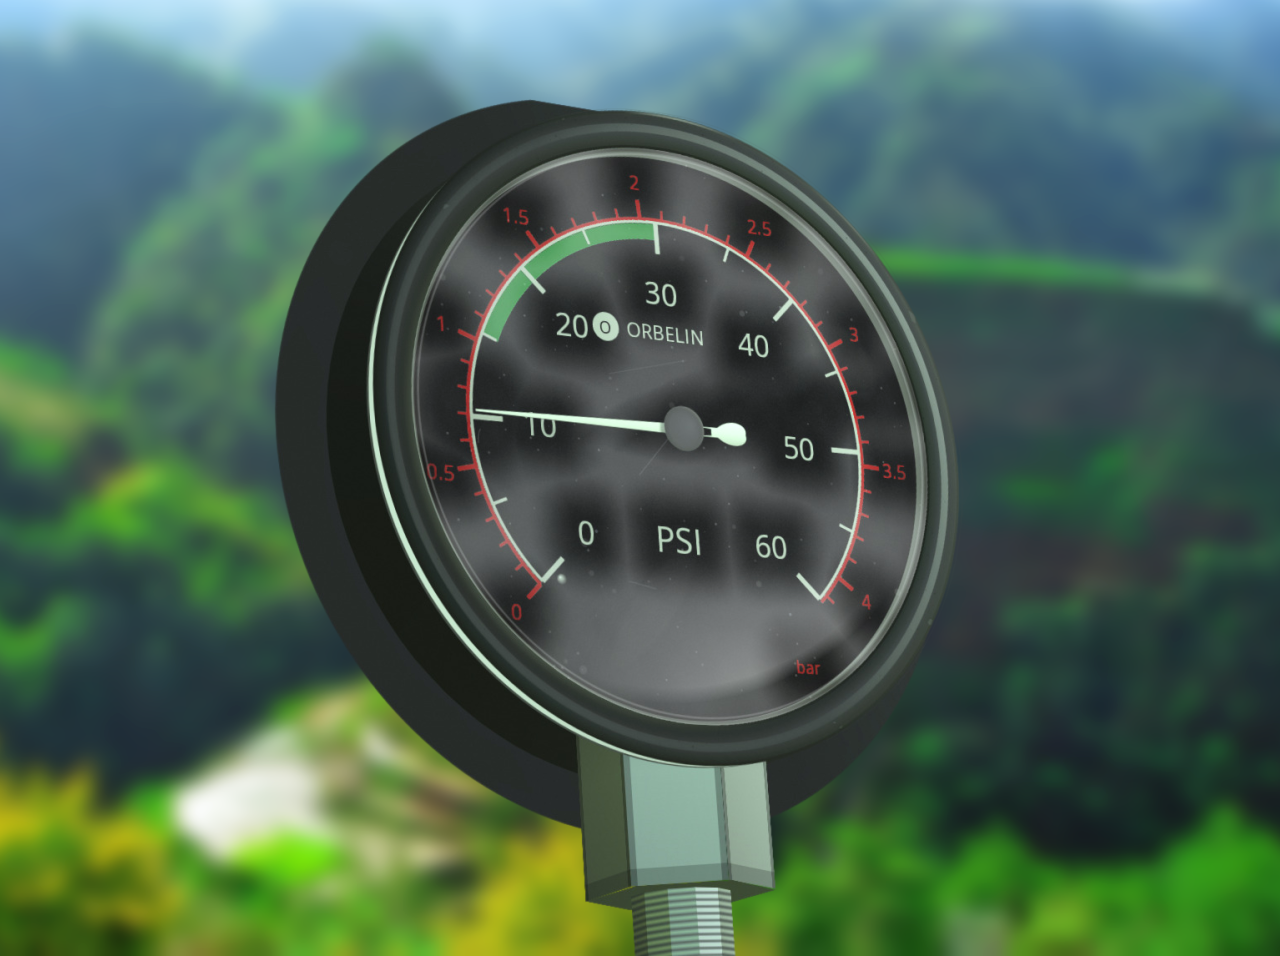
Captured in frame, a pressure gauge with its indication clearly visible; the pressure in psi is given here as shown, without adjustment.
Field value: 10 psi
